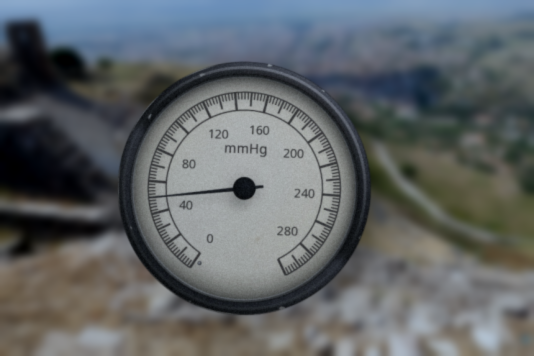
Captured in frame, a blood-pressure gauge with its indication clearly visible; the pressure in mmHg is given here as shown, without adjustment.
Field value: 50 mmHg
